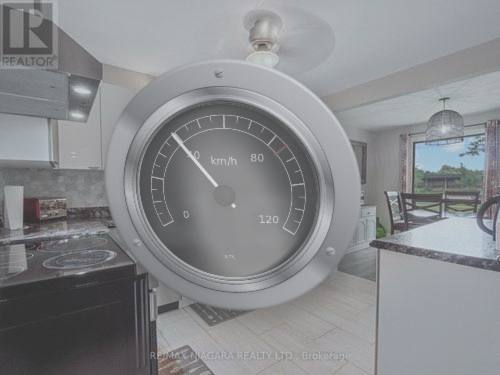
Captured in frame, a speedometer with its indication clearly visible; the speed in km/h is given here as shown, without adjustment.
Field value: 40 km/h
